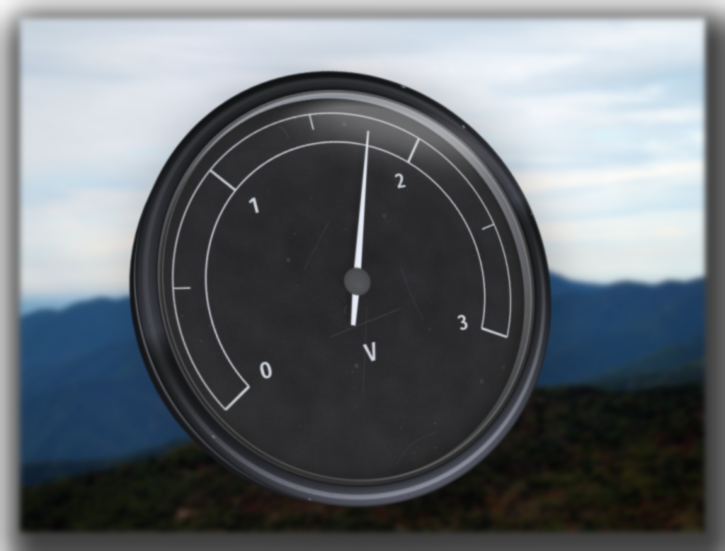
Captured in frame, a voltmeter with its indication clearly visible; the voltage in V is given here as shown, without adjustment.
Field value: 1.75 V
